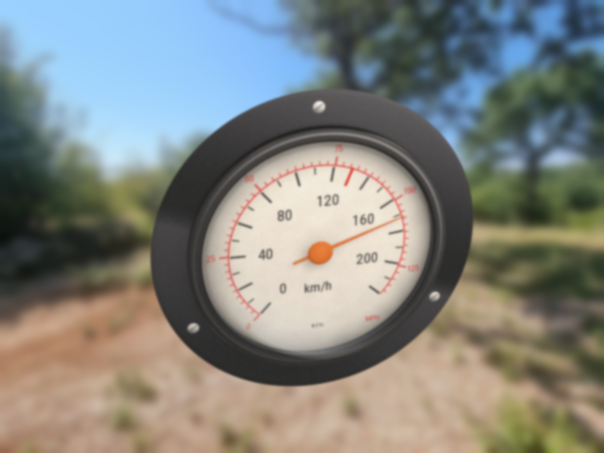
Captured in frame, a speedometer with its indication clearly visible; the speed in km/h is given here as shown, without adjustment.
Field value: 170 km/h
